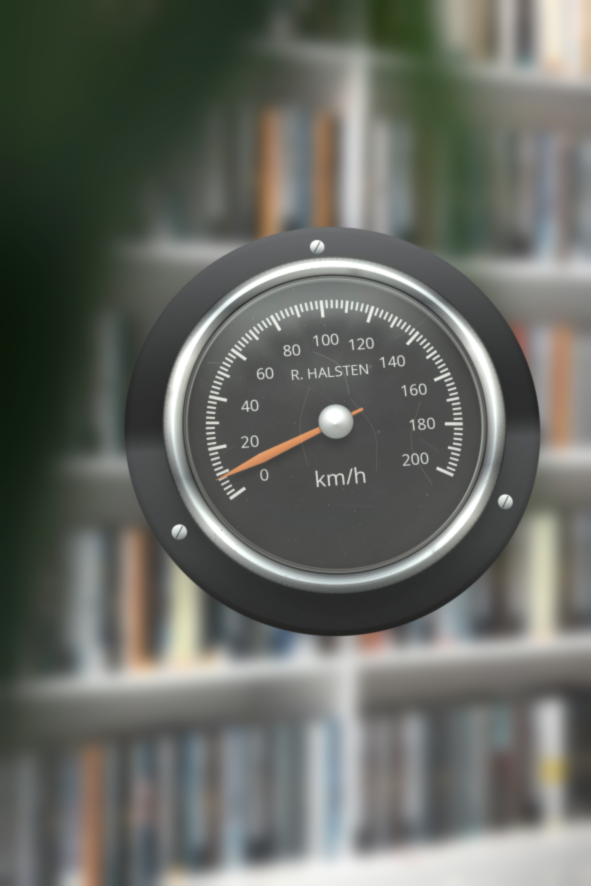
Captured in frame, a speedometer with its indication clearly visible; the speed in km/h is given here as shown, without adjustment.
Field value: 8 km/h
